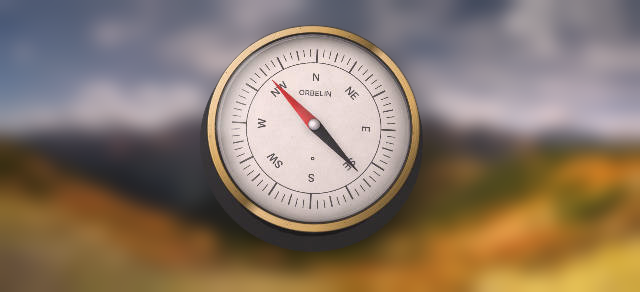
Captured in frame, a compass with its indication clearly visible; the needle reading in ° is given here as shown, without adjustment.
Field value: 315 °
